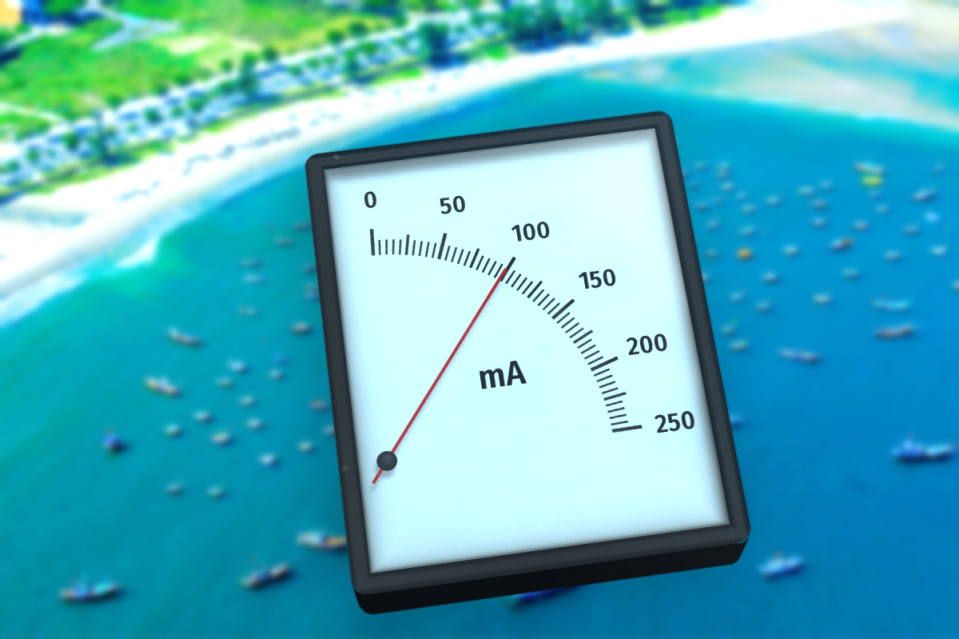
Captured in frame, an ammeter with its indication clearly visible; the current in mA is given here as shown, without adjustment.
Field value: 100 mA
